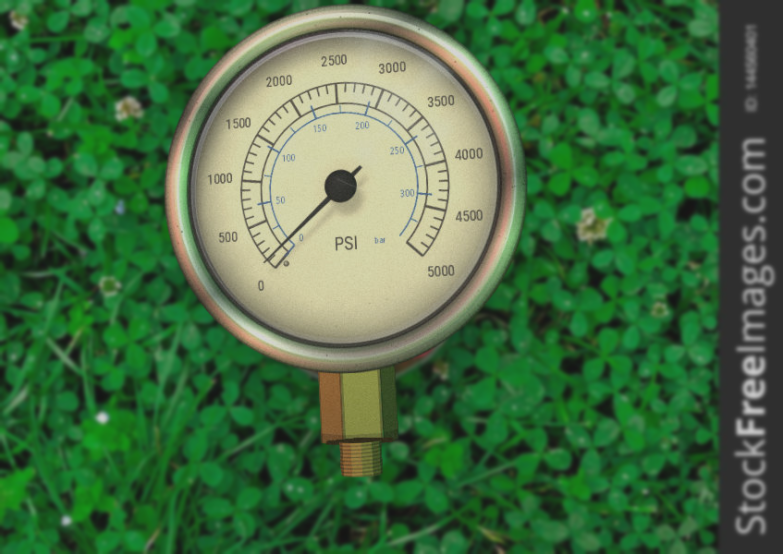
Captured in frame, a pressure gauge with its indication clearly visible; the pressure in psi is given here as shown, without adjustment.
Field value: 100 psi
